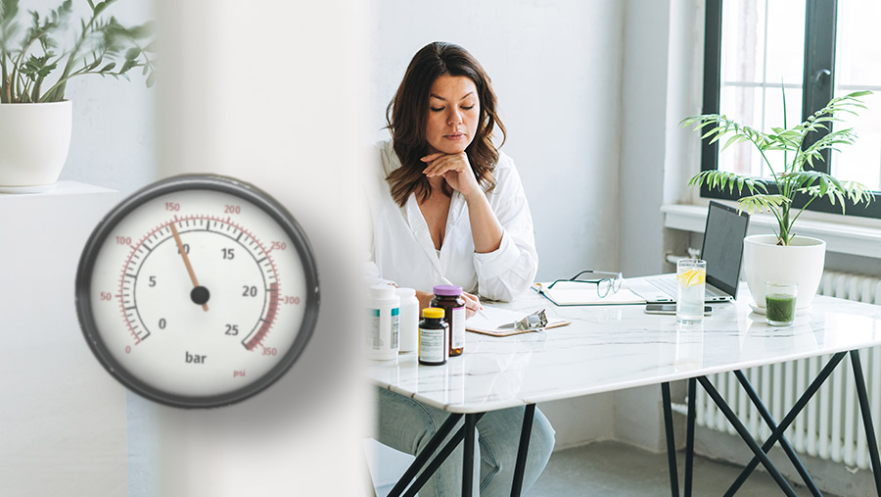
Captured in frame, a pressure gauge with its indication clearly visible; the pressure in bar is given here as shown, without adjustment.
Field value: 10 bar
